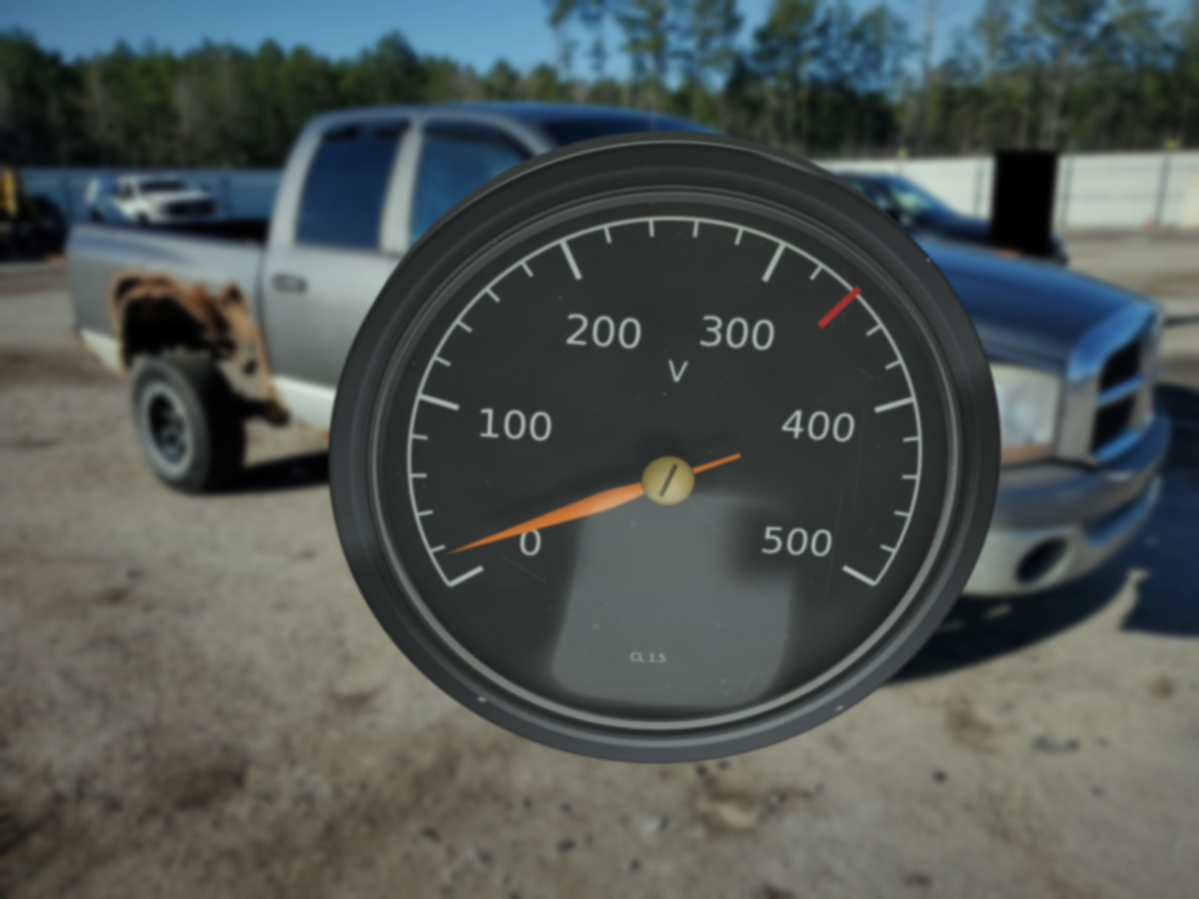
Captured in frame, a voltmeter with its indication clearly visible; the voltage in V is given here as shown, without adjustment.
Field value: 20 V
